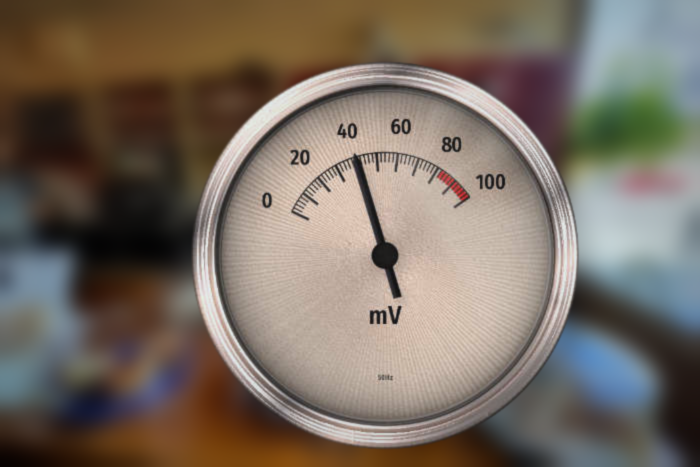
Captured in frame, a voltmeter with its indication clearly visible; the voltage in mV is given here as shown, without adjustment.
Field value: 40 mV
